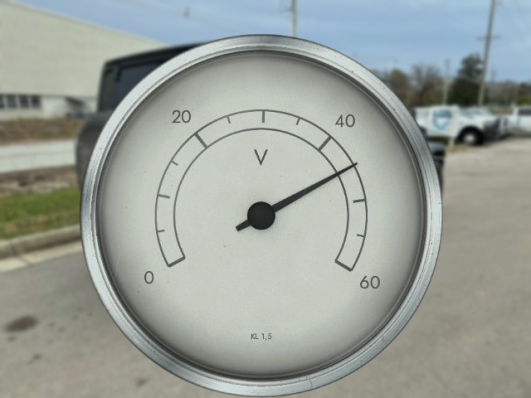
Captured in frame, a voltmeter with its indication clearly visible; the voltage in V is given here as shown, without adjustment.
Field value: 45 V
